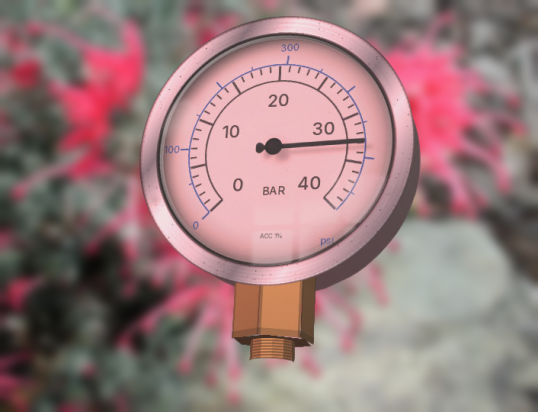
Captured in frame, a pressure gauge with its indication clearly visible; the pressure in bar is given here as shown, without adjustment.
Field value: 33 bar
